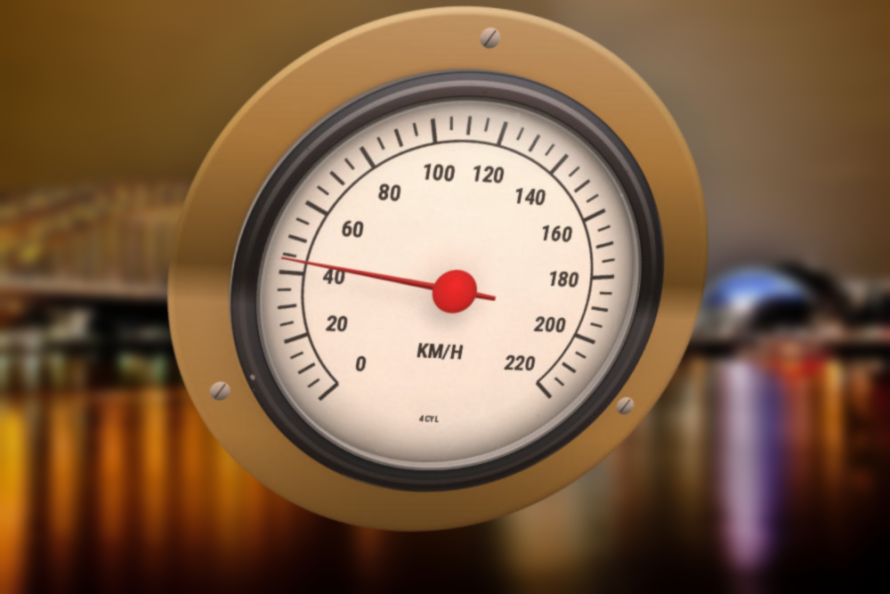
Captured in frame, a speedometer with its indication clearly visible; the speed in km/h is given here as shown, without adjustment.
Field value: 45 km/h
